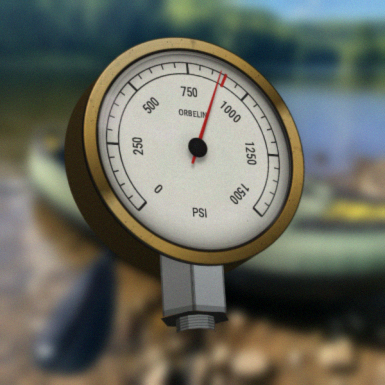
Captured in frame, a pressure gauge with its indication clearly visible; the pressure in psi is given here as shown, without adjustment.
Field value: 875 psi
